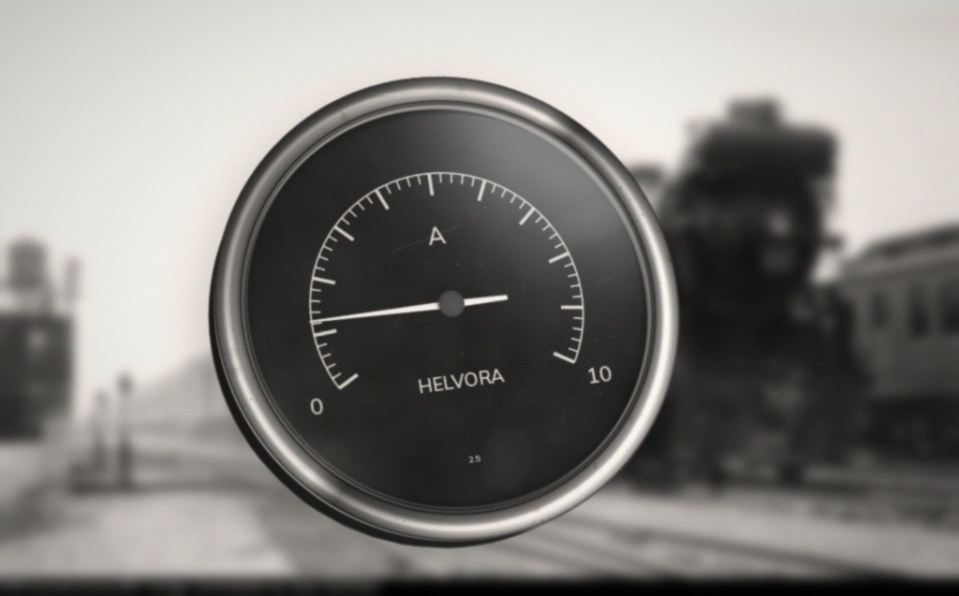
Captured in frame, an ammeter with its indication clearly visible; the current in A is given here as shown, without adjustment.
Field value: 1.2 A
